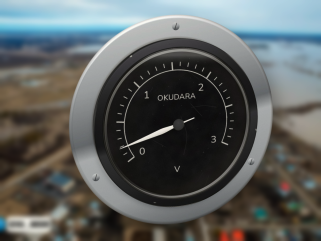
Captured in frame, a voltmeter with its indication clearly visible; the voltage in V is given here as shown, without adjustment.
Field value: 0.2 V
